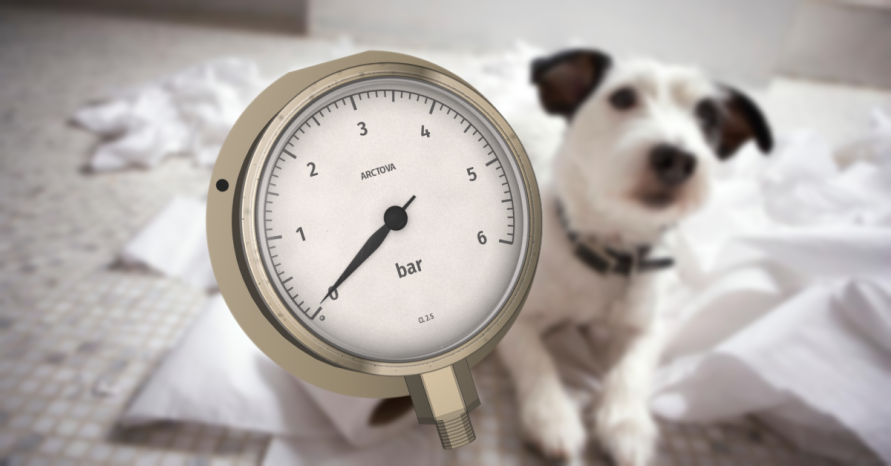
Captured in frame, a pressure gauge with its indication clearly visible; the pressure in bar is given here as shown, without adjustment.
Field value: 0.05 bar
